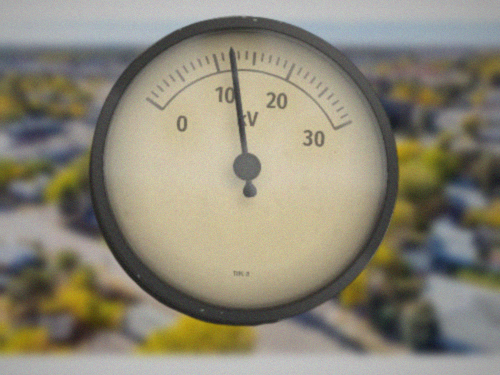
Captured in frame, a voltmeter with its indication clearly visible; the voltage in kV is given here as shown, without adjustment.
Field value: 12 kV
